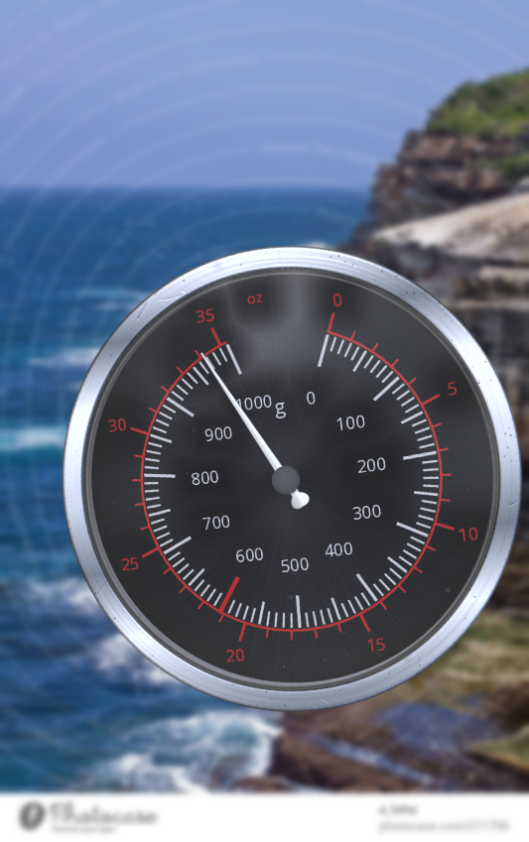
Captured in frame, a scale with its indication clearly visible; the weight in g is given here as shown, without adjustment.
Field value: 970 g
